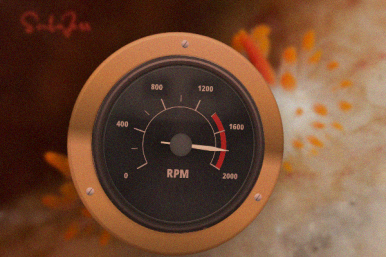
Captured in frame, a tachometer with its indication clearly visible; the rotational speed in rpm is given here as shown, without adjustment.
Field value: 1800 rpm
